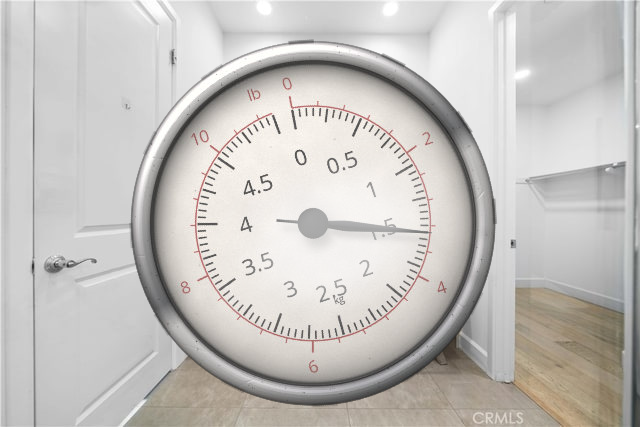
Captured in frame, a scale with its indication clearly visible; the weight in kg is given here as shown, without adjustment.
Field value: 1.5 kg
